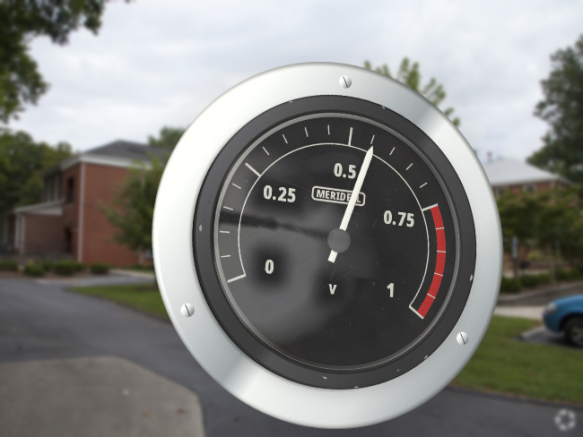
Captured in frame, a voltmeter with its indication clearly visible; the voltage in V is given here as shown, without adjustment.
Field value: 0.55 V
